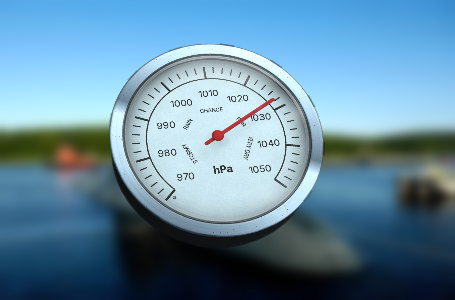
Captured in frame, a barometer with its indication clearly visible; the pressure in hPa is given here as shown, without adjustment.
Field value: 1028 hPa
